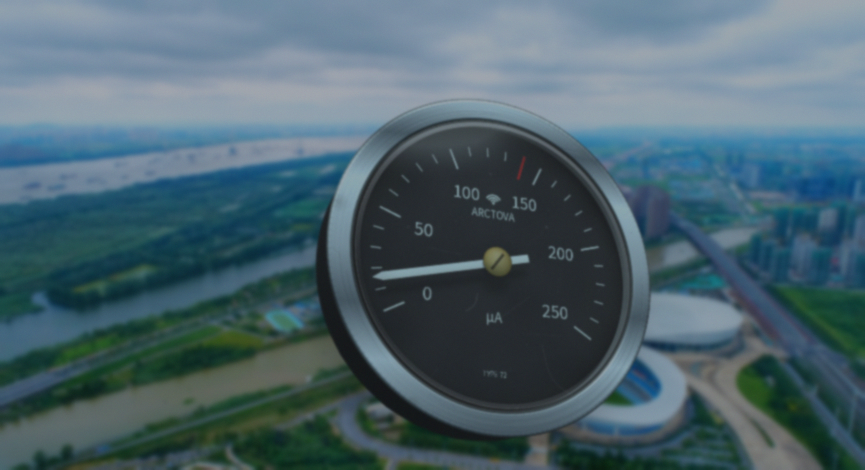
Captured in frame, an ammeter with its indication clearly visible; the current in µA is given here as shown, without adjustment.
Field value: 15 µA
